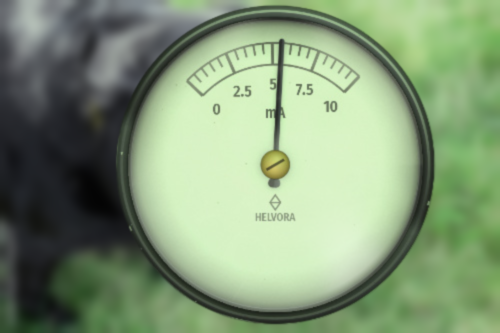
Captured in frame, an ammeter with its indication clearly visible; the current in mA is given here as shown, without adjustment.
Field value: 5.5 mA
